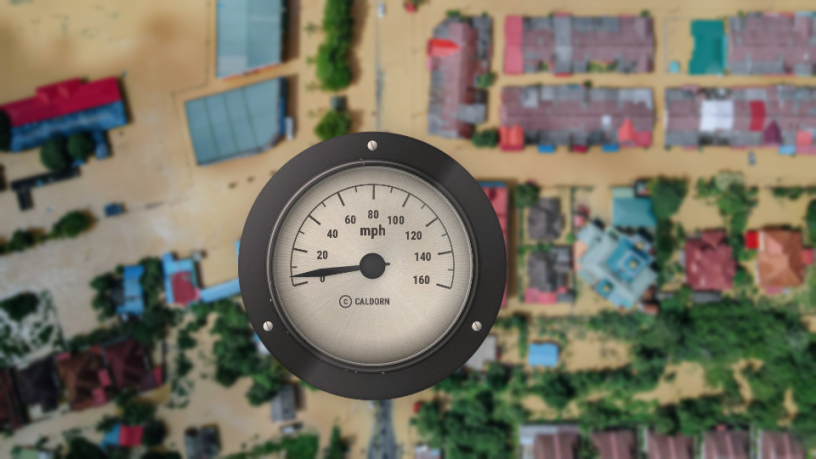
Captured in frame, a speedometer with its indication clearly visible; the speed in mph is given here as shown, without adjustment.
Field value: 5 mph
